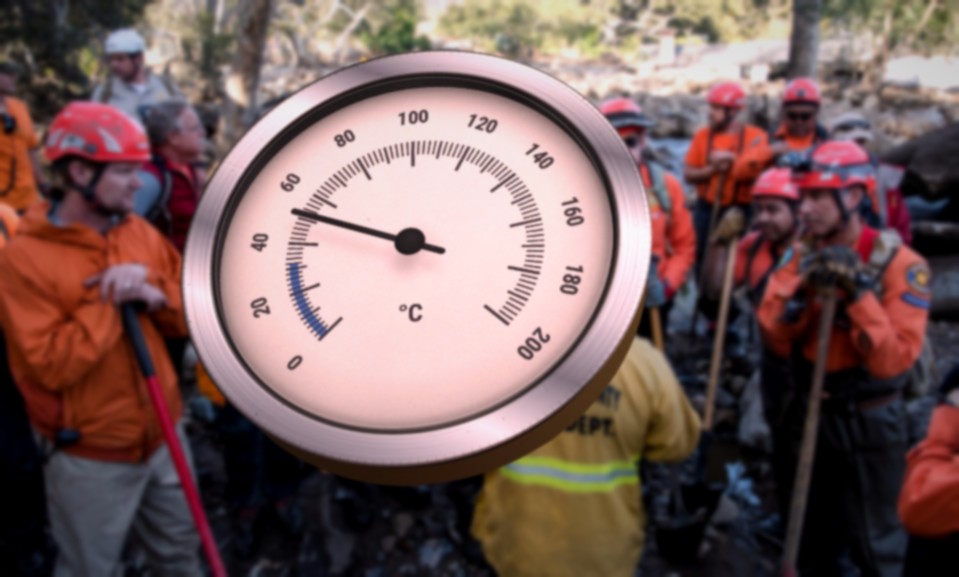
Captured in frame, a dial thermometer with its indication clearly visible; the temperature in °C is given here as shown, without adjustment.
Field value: 50 °C
